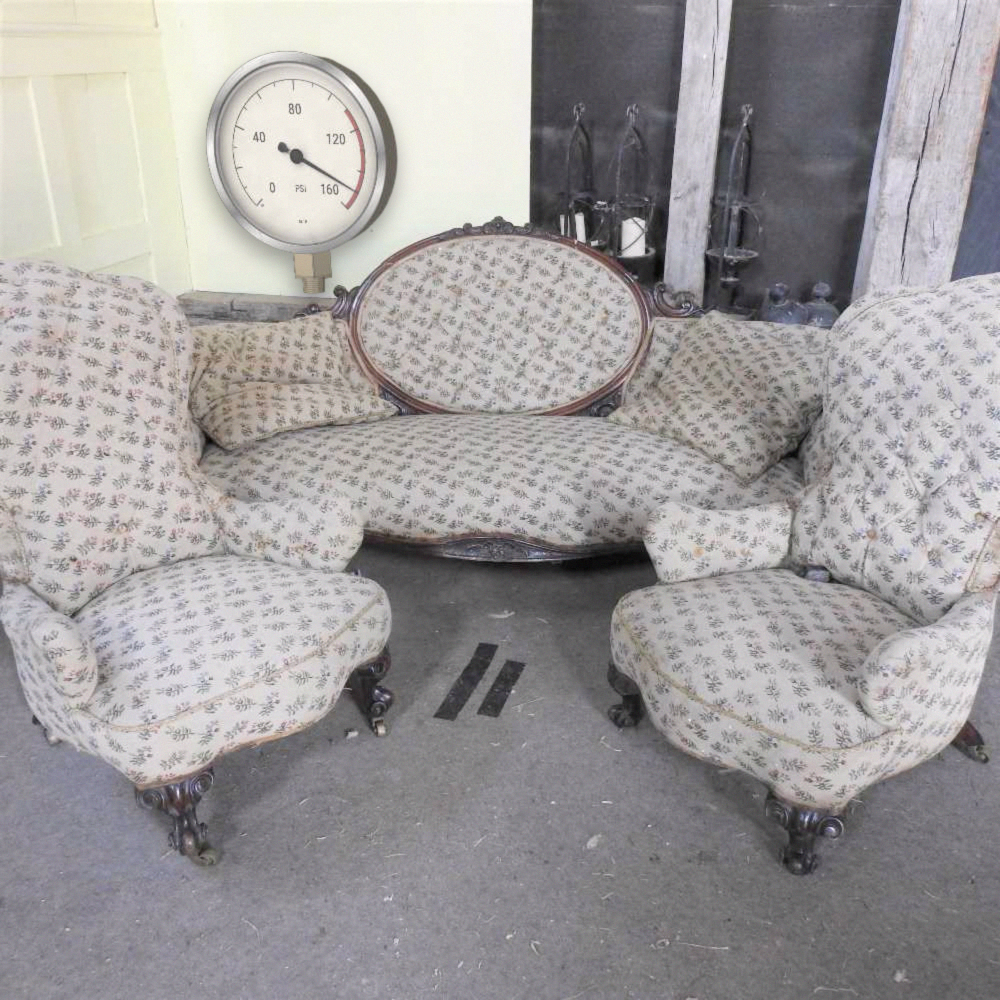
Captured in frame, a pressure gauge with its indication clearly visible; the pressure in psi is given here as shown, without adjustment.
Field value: 150 psi
